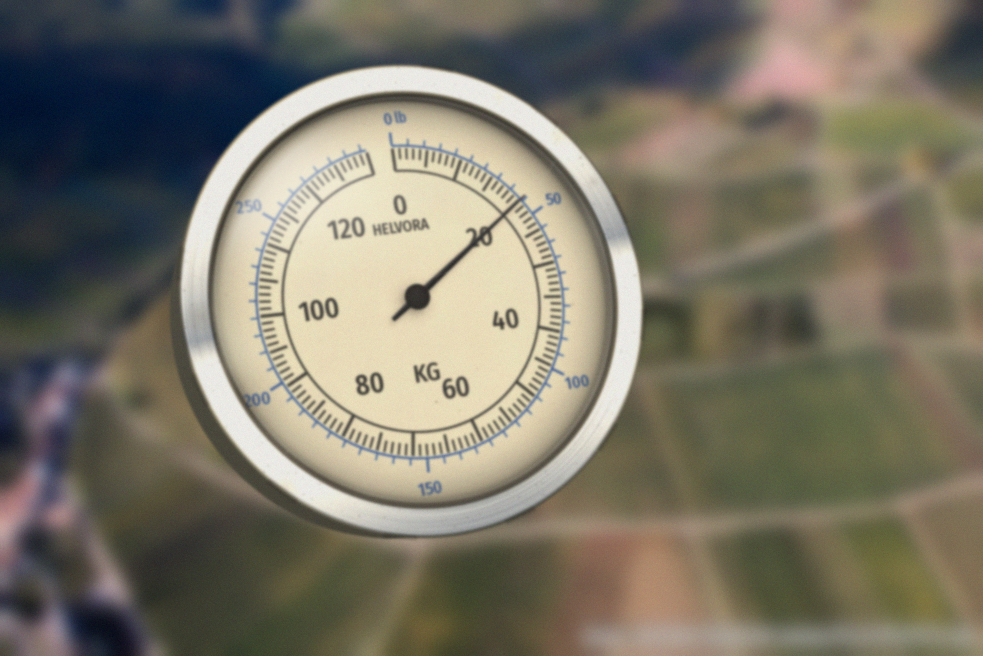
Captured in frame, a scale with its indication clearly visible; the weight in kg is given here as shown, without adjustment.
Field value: 20 kg
